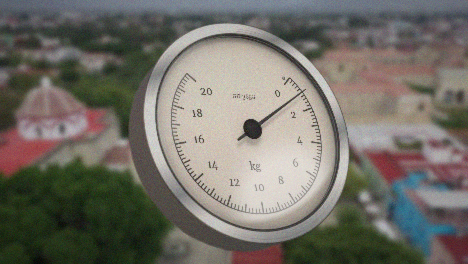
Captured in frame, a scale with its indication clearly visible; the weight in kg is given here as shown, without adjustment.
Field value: 1 kg
